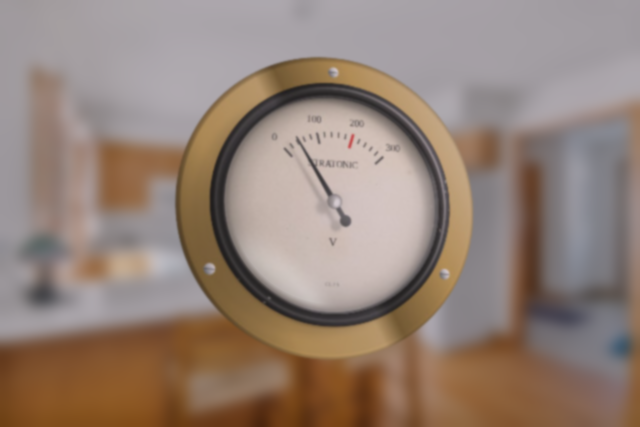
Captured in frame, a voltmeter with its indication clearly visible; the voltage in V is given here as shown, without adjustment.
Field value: 40 V
